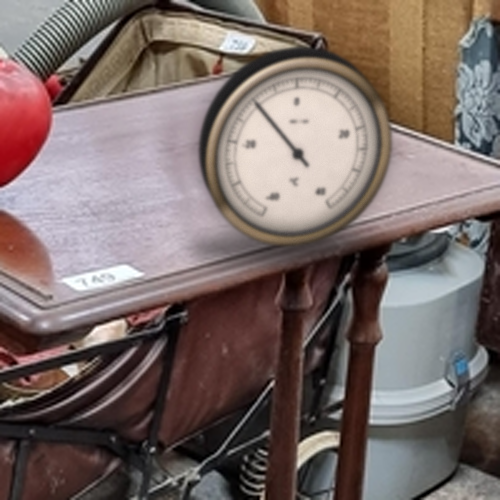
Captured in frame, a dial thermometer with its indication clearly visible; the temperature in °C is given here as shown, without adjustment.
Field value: -10 °C
